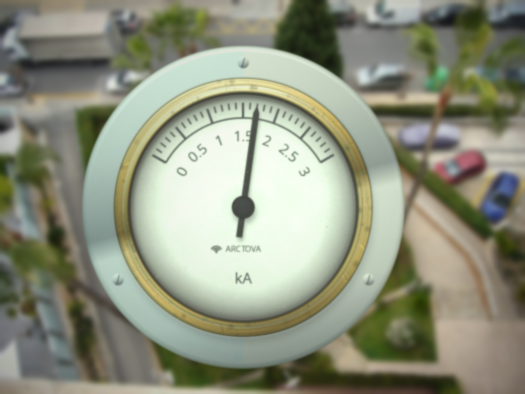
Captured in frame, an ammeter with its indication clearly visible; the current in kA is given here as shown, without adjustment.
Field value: 1.7 kA
